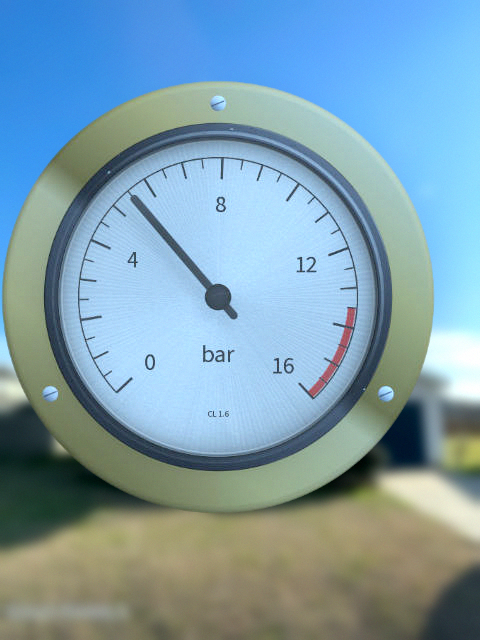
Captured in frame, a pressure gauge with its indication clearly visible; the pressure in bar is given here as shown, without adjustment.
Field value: 5.5 bar
